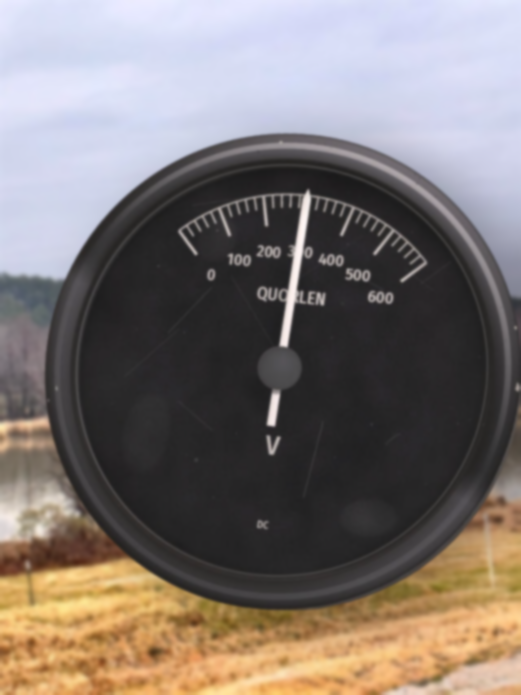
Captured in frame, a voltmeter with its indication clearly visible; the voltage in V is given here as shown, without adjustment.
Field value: 300 V
